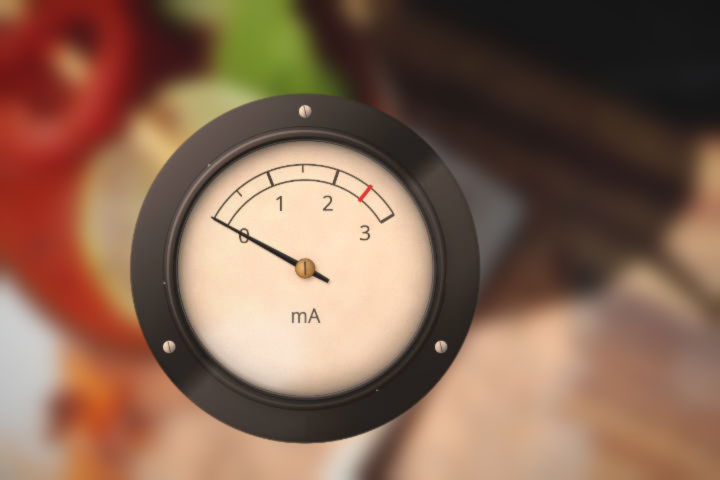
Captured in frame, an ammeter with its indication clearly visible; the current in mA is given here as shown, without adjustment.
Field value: 0 mA
